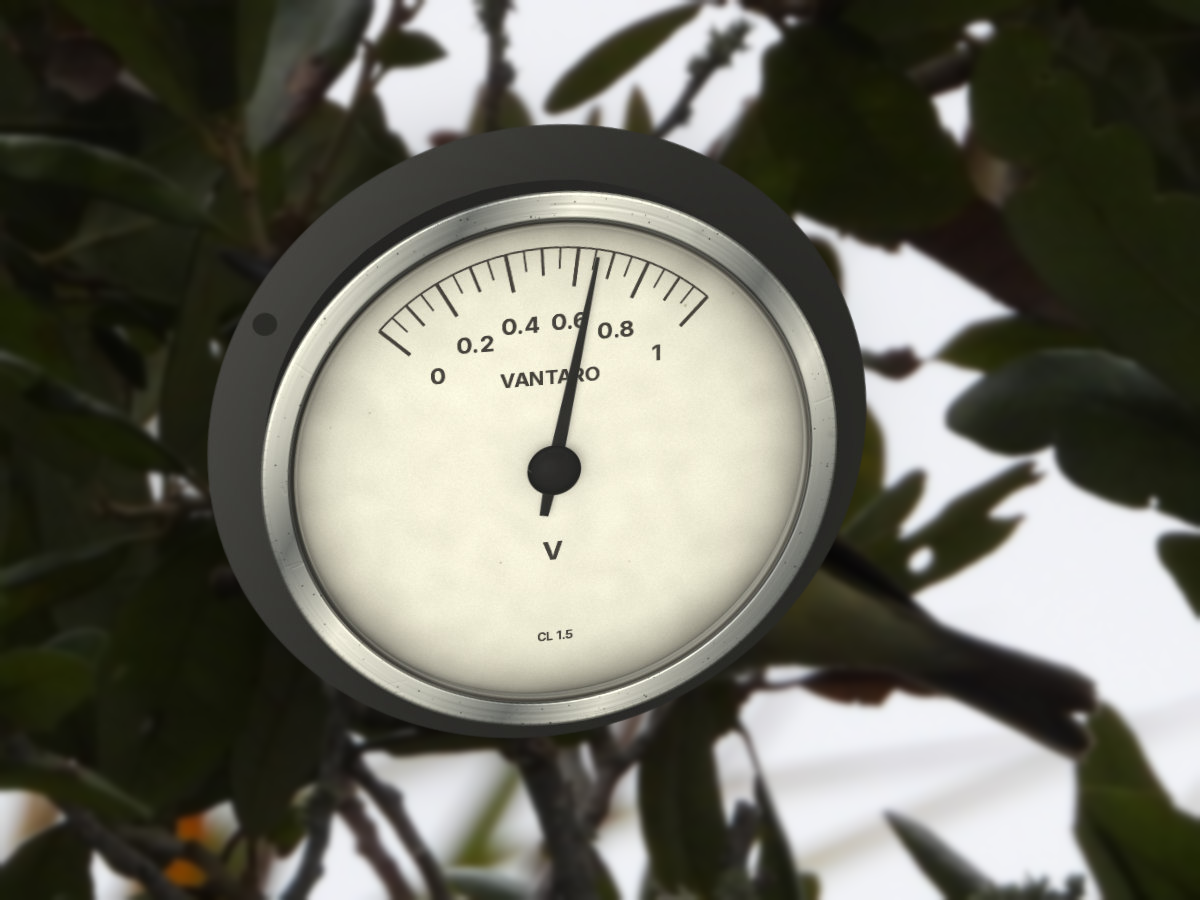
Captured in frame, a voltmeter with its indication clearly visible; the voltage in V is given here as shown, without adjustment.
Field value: 0.65 V
